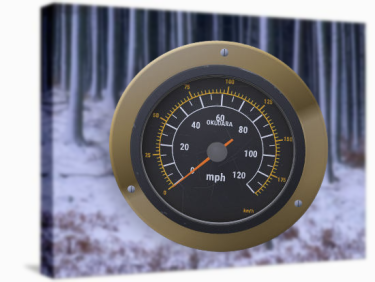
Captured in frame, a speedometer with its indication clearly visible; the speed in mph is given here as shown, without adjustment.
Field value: 0 mph
